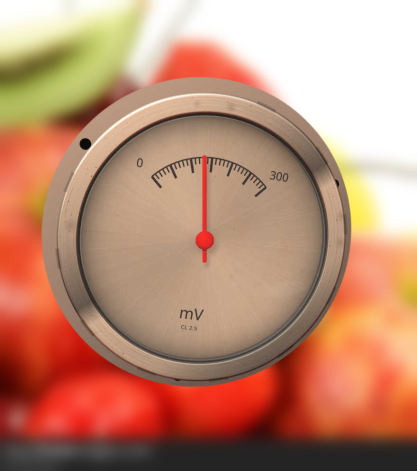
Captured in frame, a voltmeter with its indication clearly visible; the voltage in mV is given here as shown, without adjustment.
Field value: 130 mV
